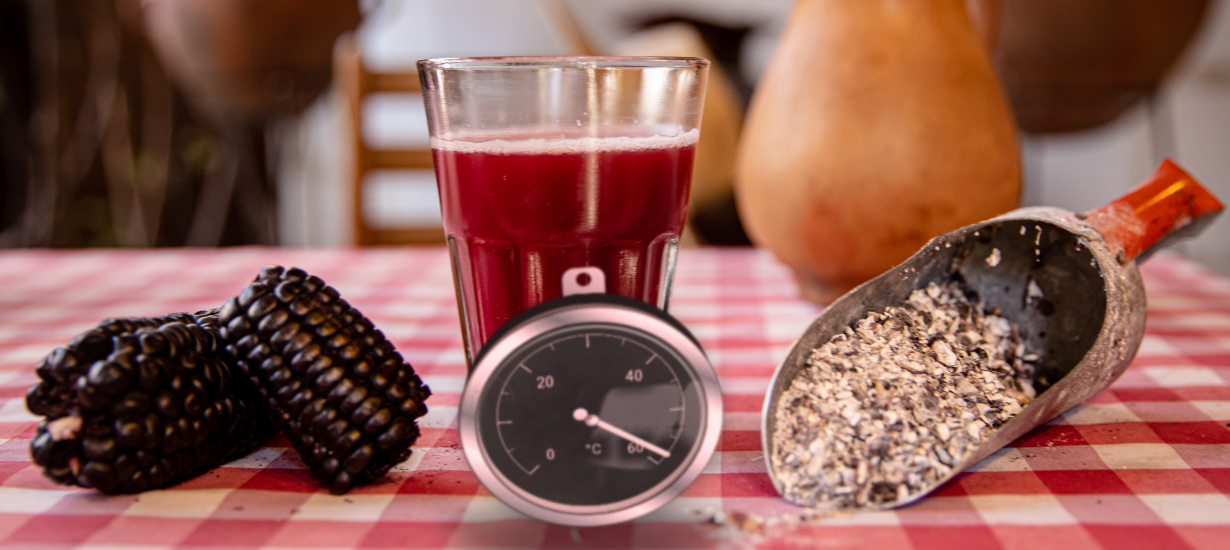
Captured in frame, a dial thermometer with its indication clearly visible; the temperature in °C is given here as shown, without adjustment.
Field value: 57.5 °C
